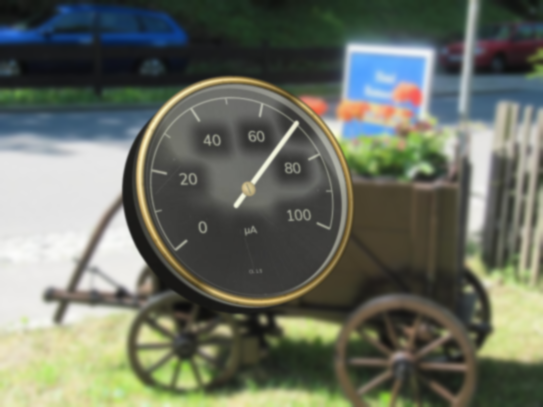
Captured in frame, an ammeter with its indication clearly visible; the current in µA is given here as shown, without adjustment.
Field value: 70 µA
